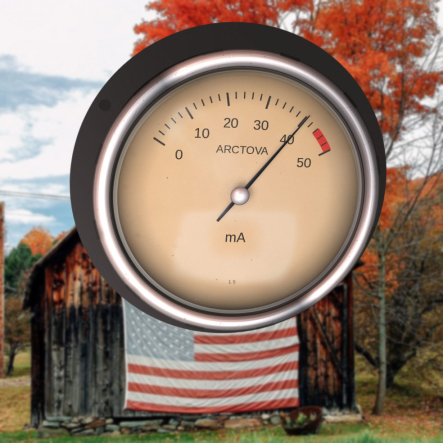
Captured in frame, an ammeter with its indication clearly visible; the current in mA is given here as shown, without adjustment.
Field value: 40 mA
